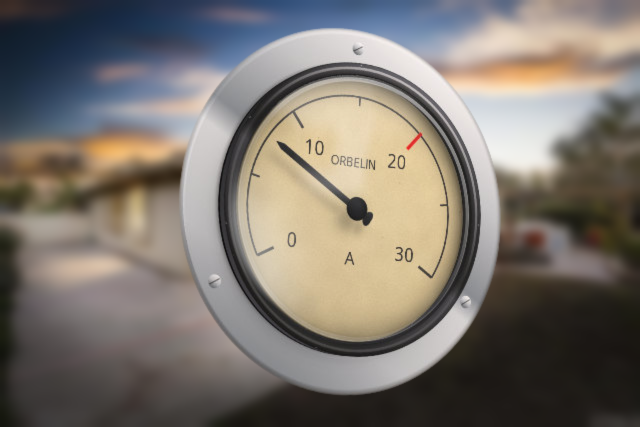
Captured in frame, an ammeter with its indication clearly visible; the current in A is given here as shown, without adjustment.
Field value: 7.5 A
